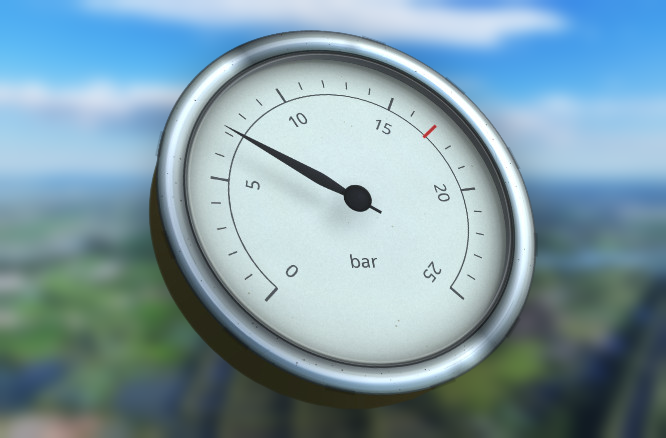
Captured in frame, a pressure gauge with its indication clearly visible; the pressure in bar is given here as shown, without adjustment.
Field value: 7 bar
